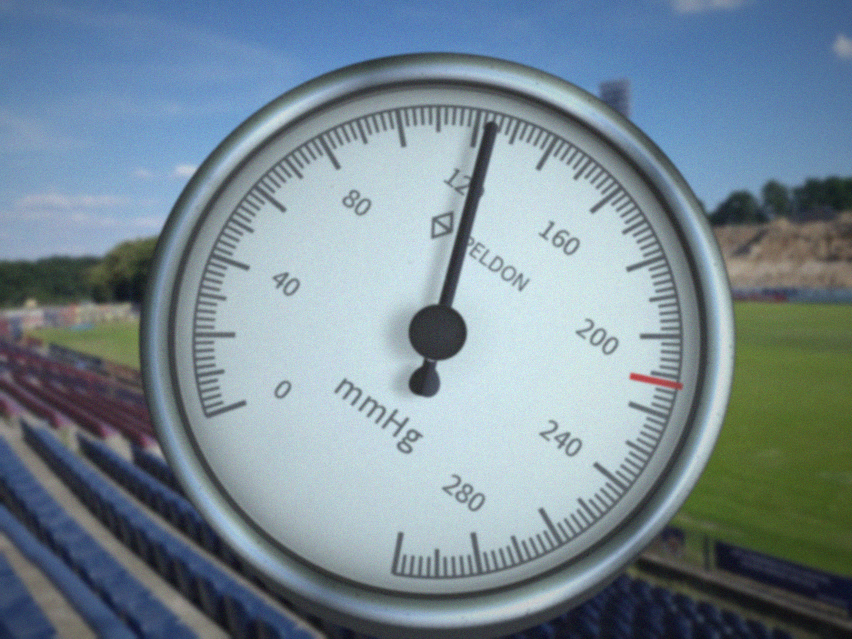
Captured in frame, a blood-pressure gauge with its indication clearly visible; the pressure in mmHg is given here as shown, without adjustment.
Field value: 124 mmHg
